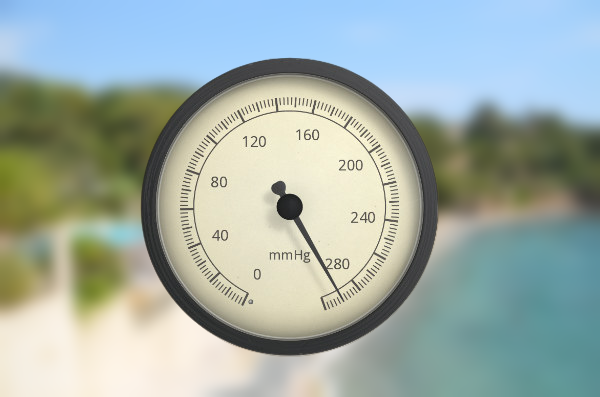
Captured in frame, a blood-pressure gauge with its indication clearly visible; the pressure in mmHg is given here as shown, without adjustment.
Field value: 290 mmHg
